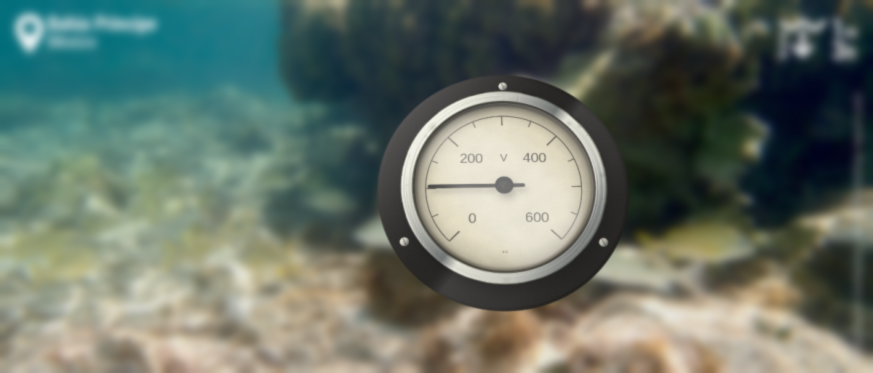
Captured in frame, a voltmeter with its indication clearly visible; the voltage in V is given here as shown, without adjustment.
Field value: 100 V
